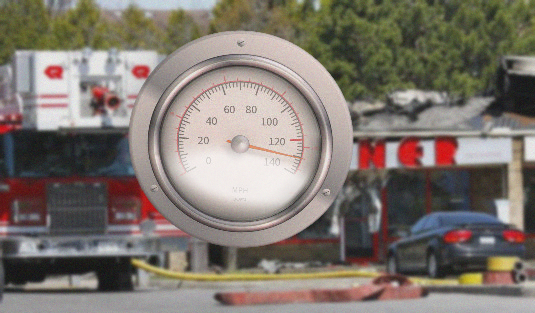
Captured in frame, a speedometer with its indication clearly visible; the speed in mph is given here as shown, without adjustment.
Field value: 130 mph
